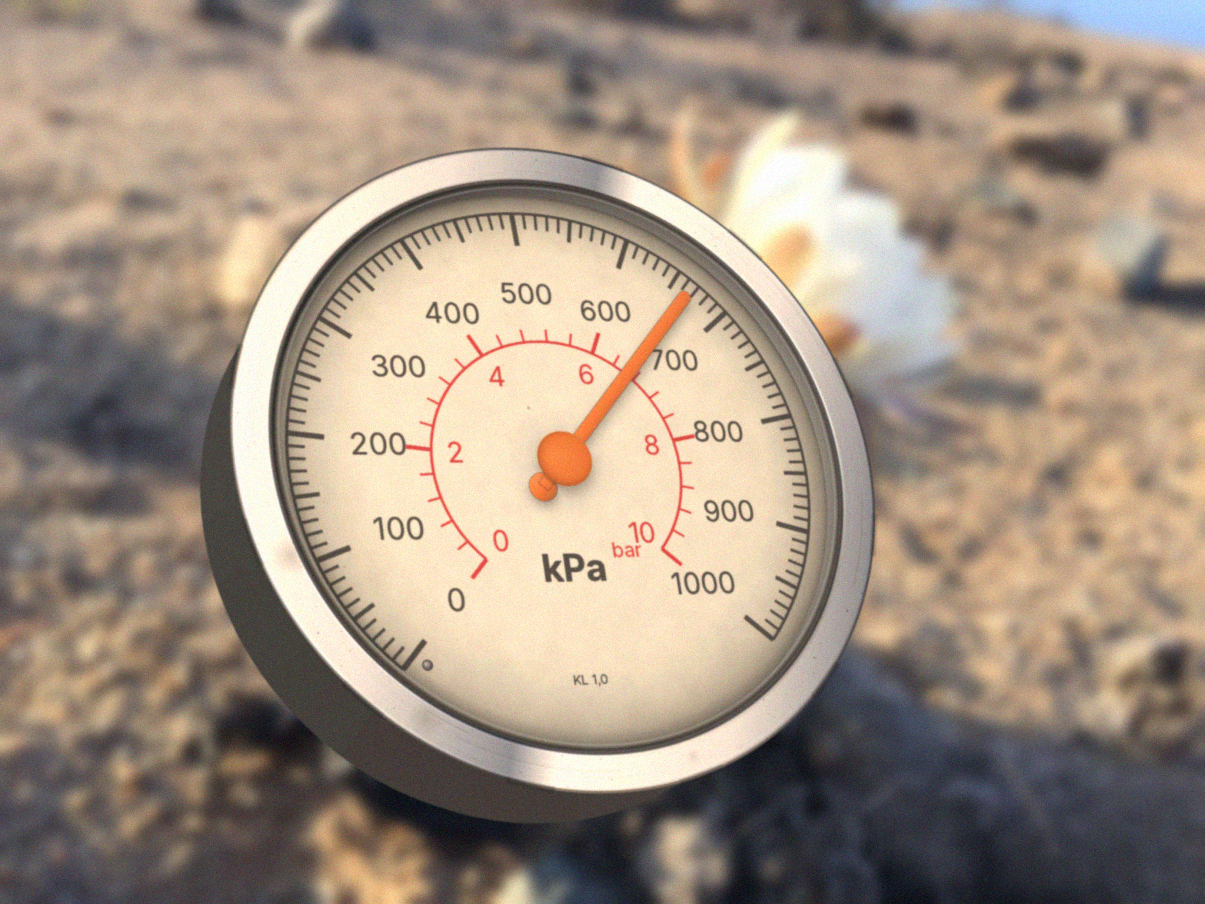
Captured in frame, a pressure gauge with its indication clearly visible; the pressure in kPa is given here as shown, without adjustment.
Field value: 665 kPa
